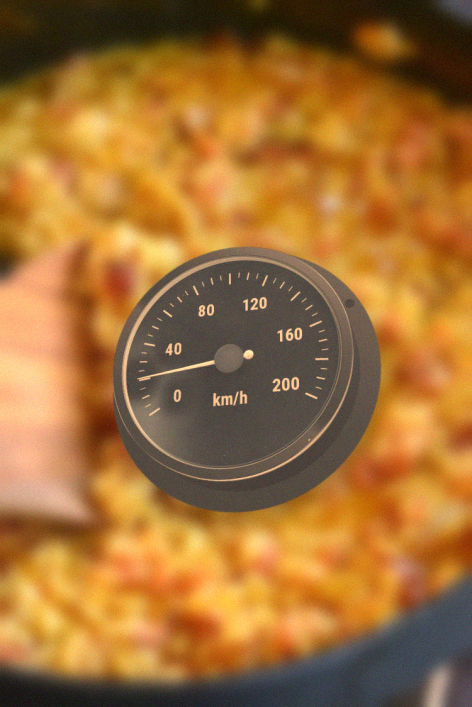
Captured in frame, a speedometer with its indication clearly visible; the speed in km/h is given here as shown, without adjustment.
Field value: 20 km/h
